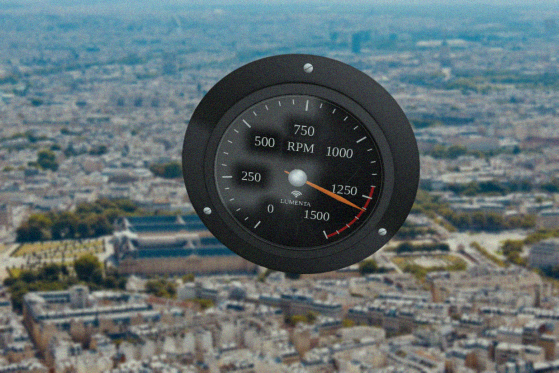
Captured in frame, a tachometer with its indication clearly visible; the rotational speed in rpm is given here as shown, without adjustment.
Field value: 1300 rpm
